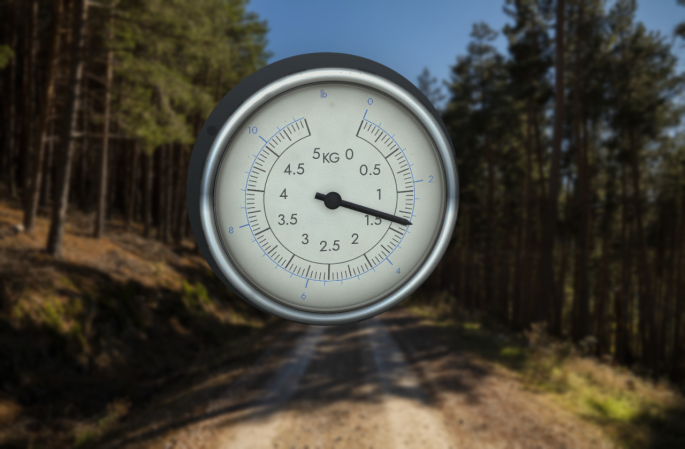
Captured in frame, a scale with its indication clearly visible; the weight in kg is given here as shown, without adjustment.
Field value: 1.35 kg
